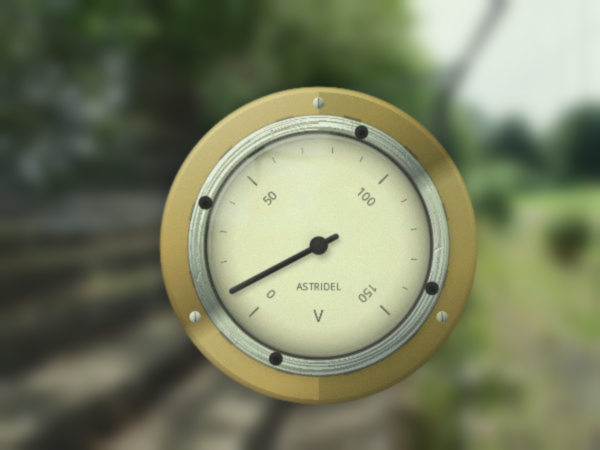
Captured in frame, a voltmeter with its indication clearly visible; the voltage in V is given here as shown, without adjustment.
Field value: 10 V
